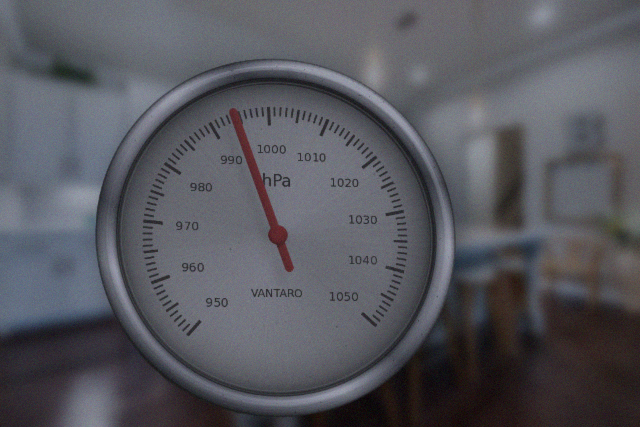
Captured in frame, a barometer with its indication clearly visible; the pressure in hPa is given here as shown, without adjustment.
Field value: 994 hPa
